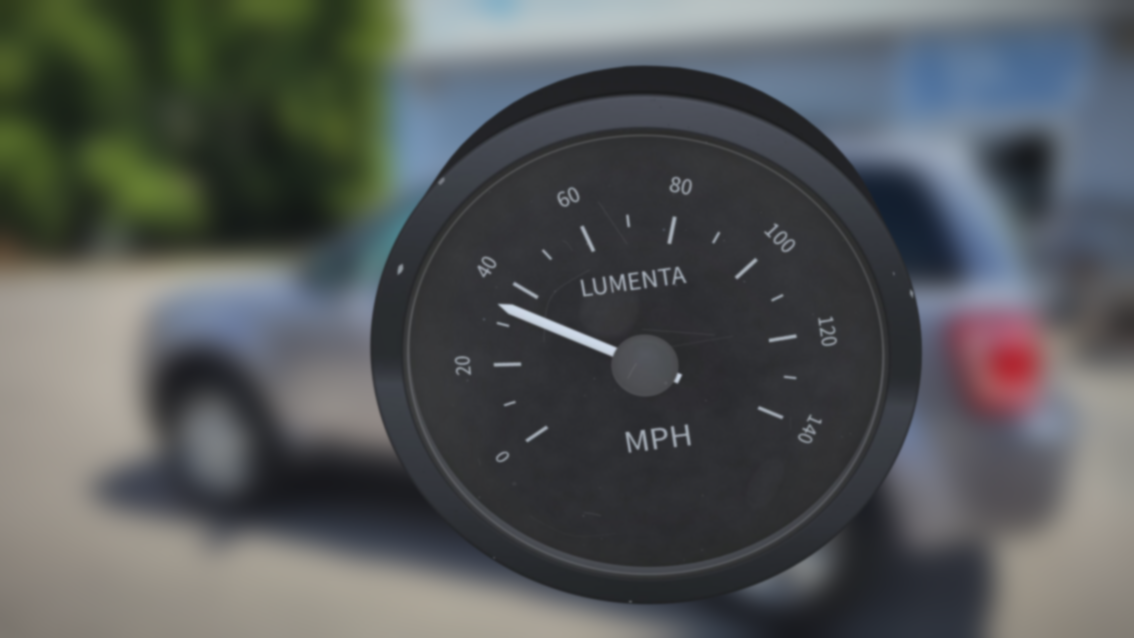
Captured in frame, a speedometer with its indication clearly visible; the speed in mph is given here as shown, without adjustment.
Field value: 35 mph
